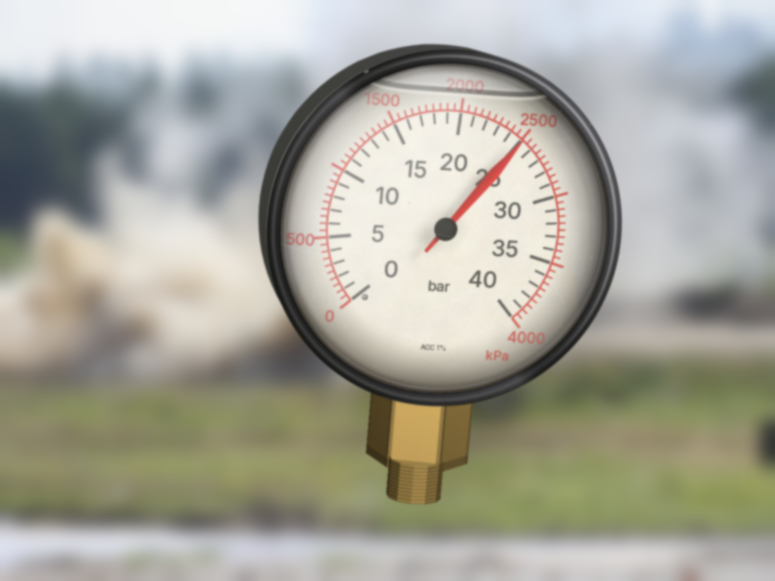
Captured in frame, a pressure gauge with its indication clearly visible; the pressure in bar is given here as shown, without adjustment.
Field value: 25 bar
